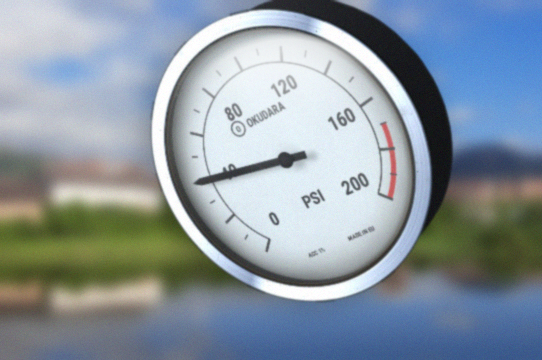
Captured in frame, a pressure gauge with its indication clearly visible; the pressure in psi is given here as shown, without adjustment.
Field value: 40 psi
